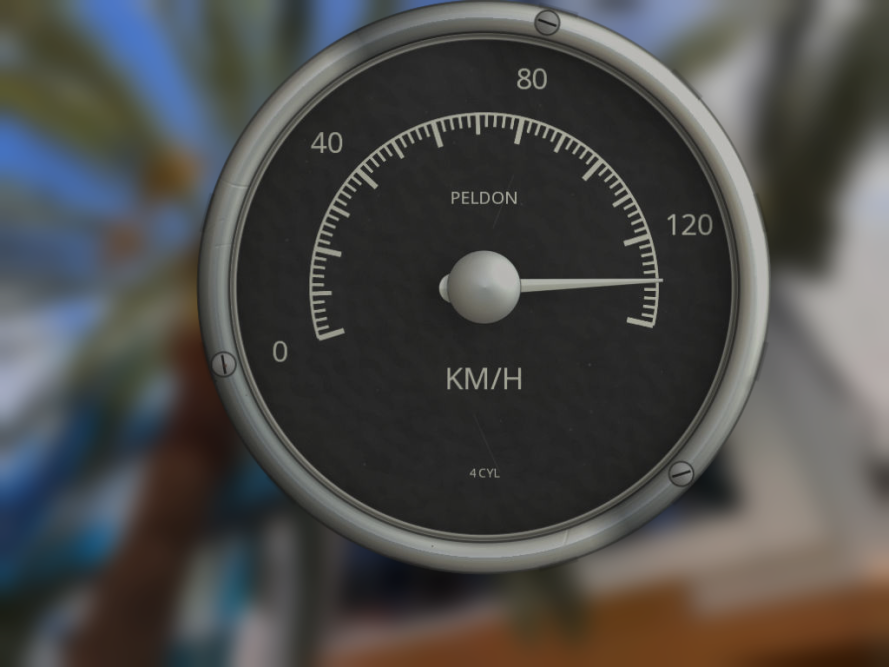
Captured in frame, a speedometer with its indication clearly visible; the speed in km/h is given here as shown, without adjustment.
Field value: 130 km/h
